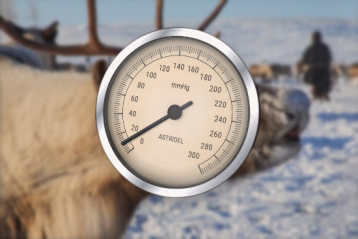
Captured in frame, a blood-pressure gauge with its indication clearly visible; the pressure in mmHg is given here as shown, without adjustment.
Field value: 10 mmHg
